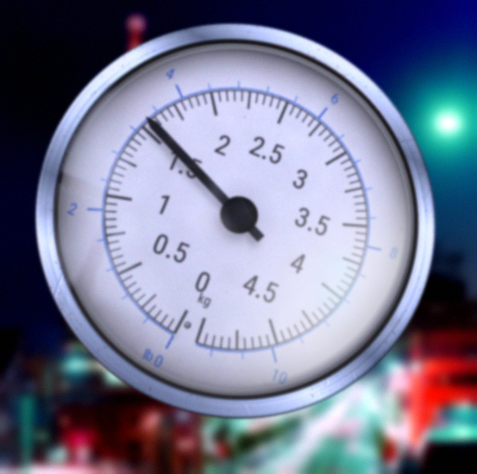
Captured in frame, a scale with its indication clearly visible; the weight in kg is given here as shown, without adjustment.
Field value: 1.55 kg
